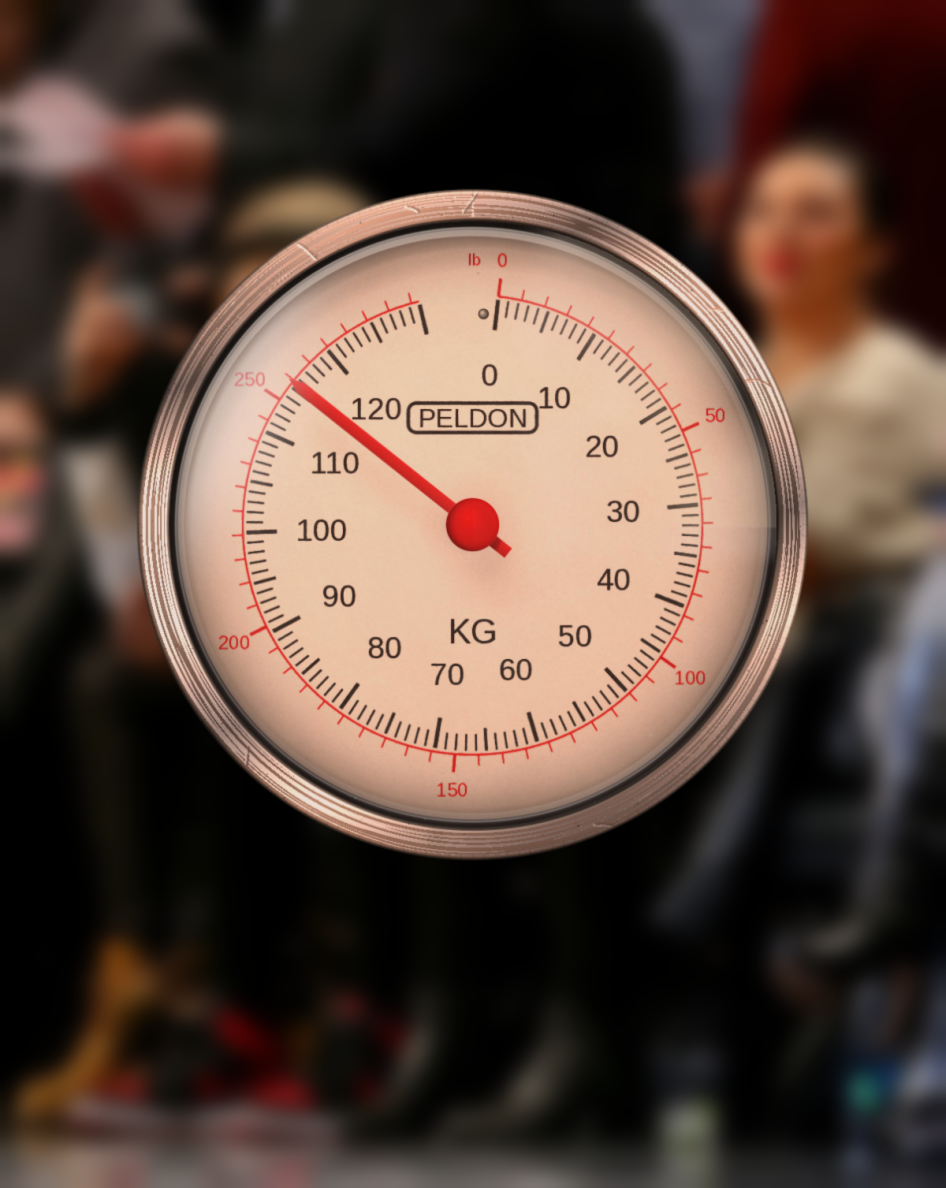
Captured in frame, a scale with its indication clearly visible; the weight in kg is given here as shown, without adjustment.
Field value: 115.5 kg
